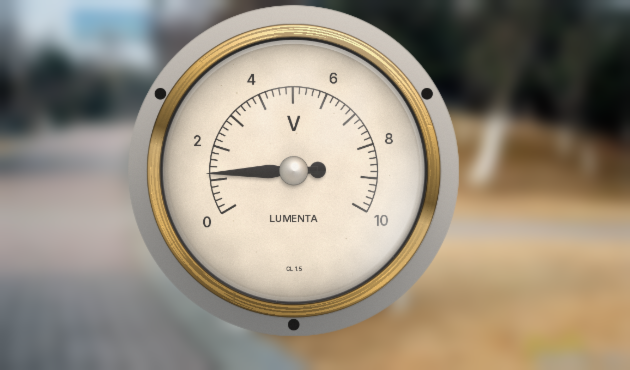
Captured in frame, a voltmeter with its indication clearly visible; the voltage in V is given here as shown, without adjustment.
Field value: 1.2 V
